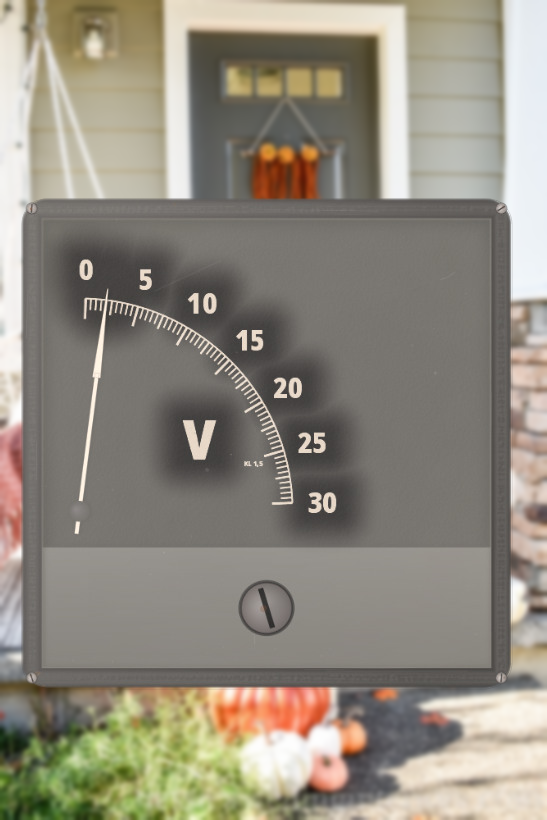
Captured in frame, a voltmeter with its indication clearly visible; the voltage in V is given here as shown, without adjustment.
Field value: 2 V
